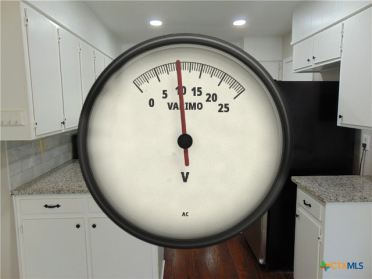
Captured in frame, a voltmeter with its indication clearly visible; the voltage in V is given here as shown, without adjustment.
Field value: 10 V
